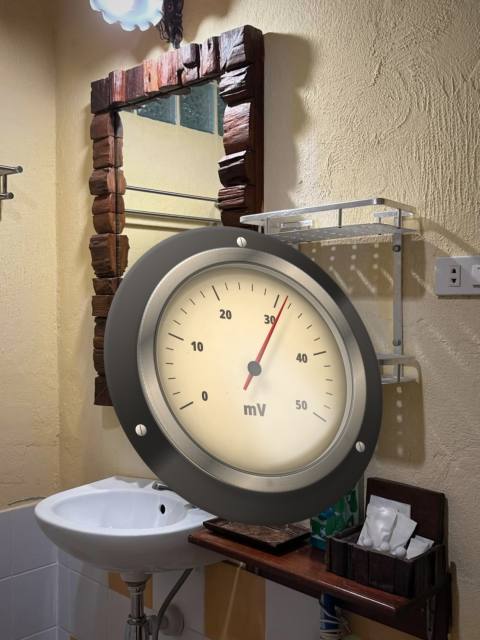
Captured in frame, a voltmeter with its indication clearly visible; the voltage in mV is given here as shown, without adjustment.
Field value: 31 mV
